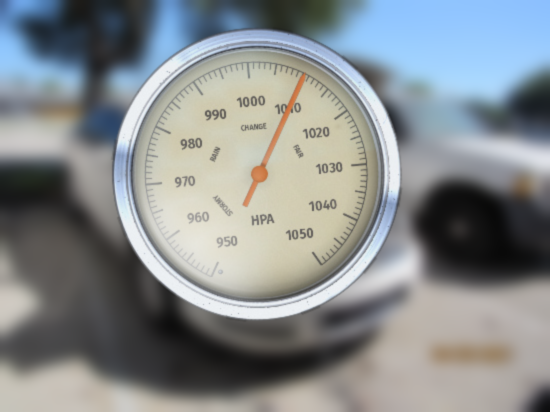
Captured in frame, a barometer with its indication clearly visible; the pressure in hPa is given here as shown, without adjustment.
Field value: 1010 hPa
